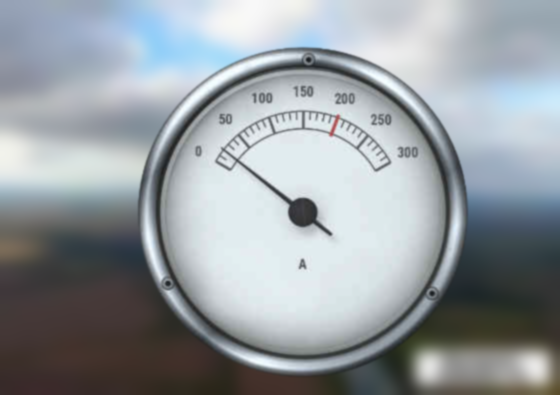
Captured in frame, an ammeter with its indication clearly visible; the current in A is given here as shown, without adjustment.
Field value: 20 A
